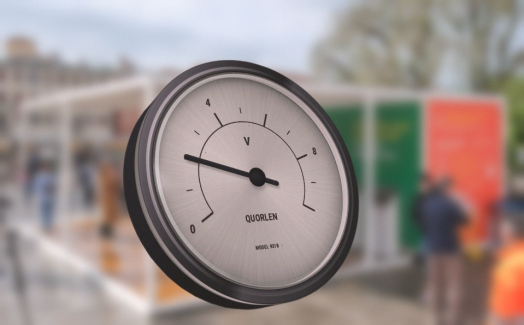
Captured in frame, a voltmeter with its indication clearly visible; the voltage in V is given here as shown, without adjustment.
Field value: 2 V
